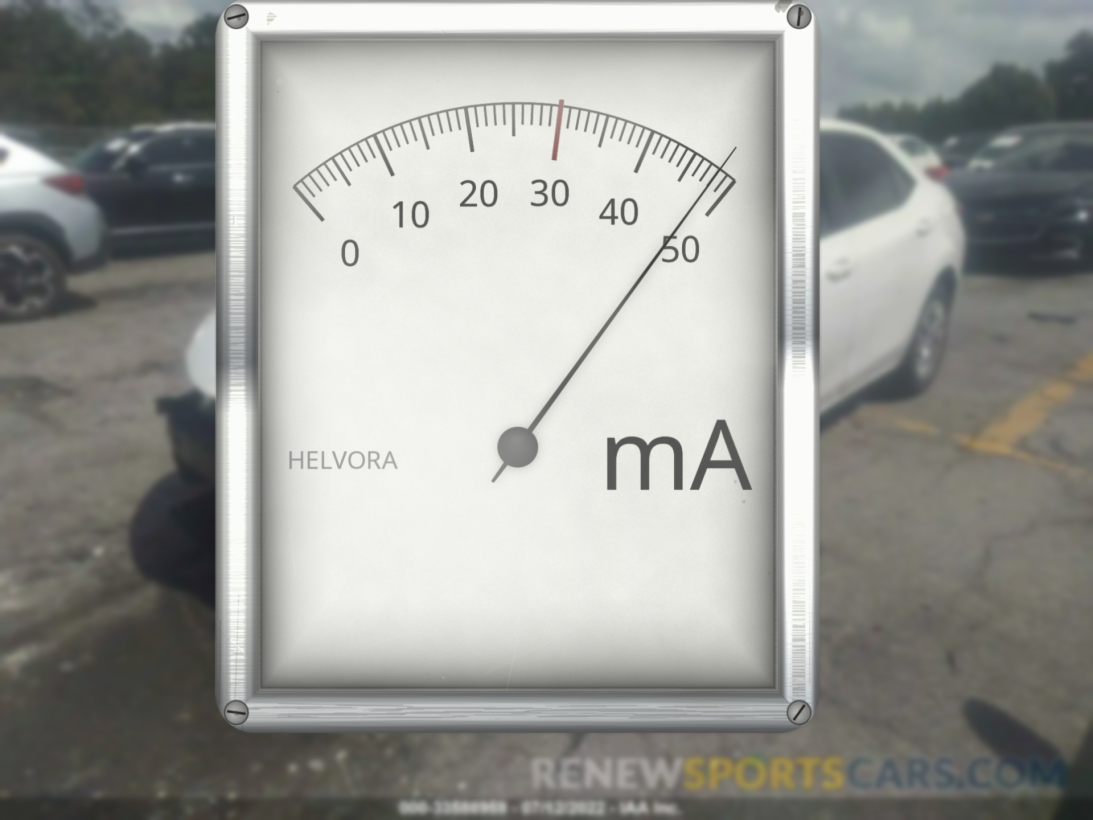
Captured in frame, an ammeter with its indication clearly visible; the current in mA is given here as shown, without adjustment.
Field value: 48 mA
